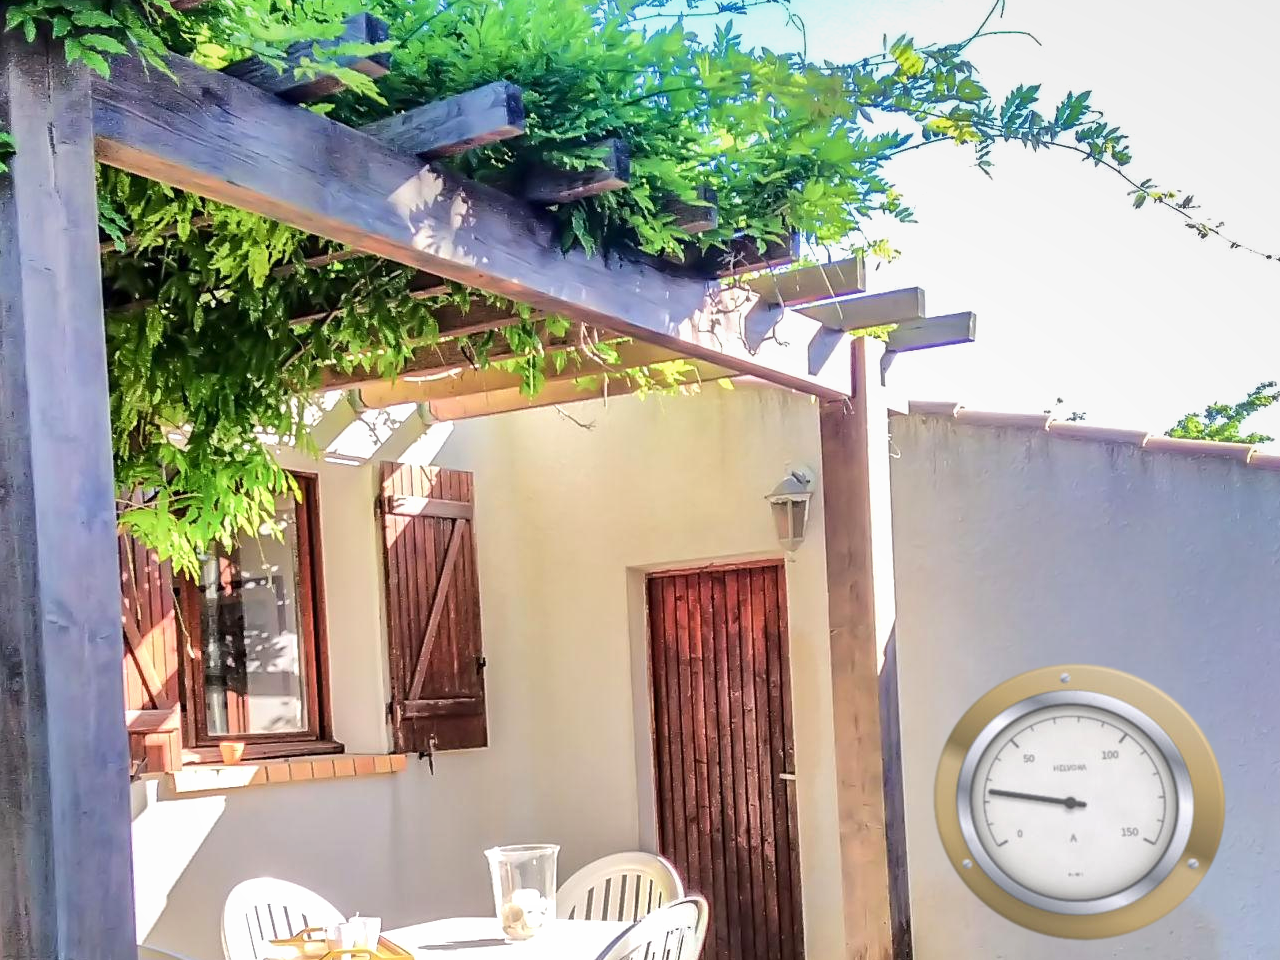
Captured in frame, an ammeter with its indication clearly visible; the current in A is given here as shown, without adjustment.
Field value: 25 A
